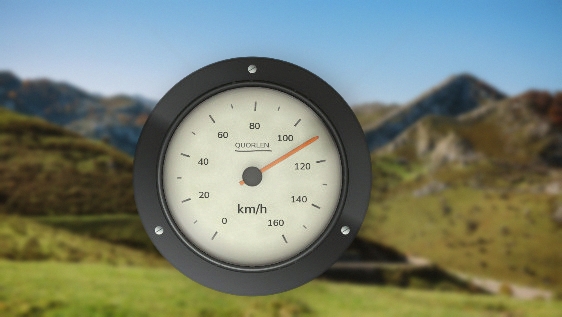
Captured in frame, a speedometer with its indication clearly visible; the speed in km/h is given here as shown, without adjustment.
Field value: 110 km/h
